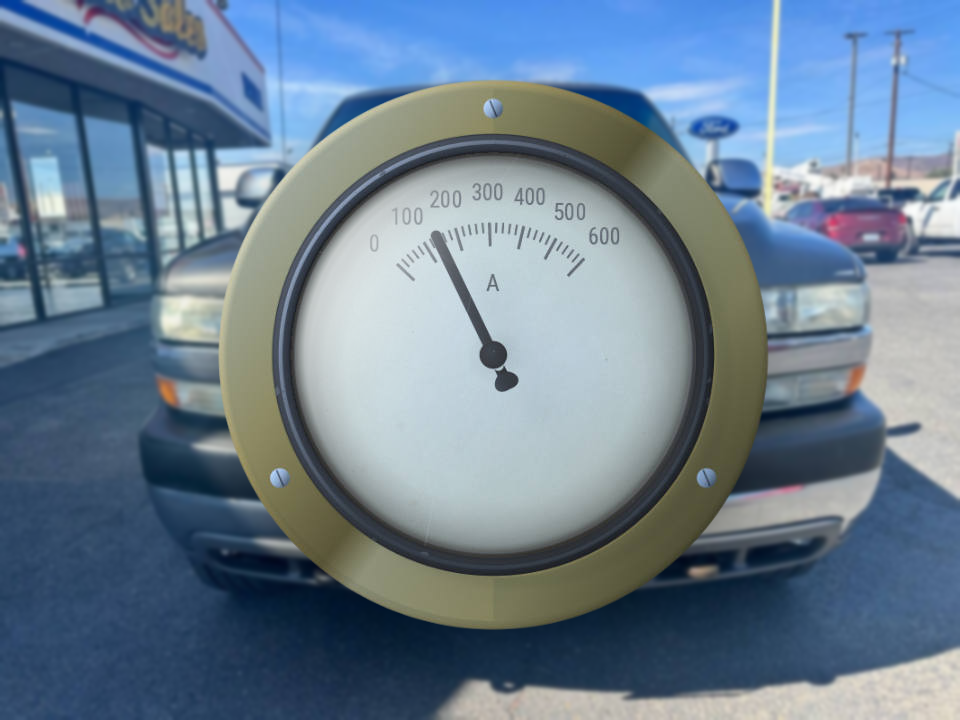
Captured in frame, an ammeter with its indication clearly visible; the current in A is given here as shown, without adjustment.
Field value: 140 A
